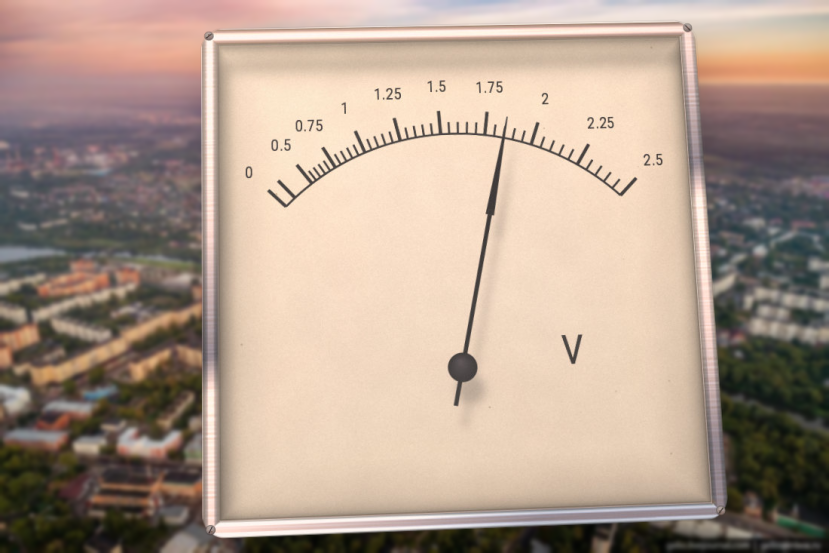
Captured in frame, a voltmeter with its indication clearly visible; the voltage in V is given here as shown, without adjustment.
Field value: 1.85 V
